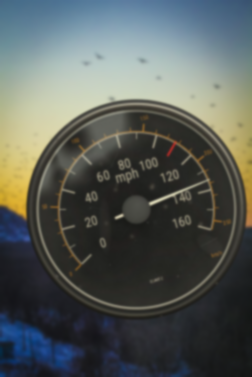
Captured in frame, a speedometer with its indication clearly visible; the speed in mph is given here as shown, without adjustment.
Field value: 135 mph
